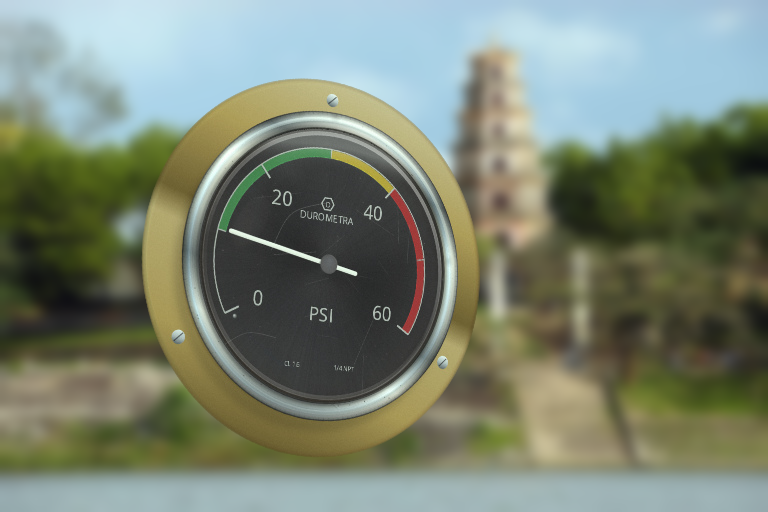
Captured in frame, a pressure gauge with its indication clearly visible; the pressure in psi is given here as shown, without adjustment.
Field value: 10 psi
